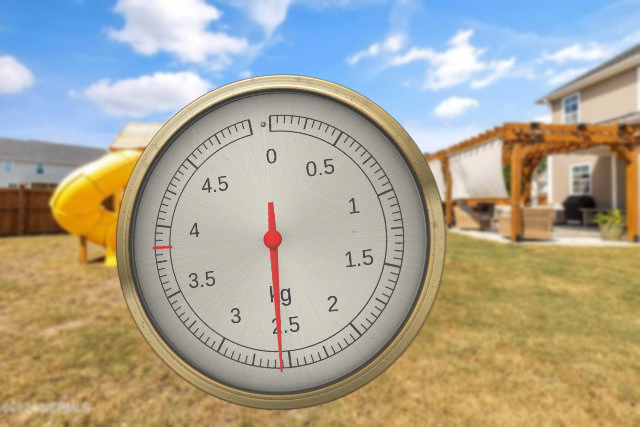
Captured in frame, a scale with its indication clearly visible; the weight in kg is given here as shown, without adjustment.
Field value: 2.55 kg
